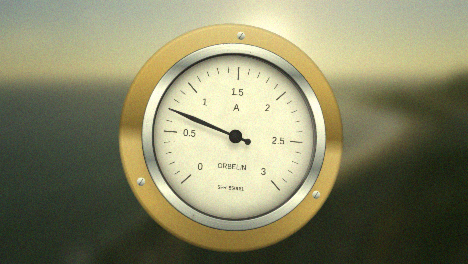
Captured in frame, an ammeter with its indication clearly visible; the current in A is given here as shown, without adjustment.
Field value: 0.7 A
